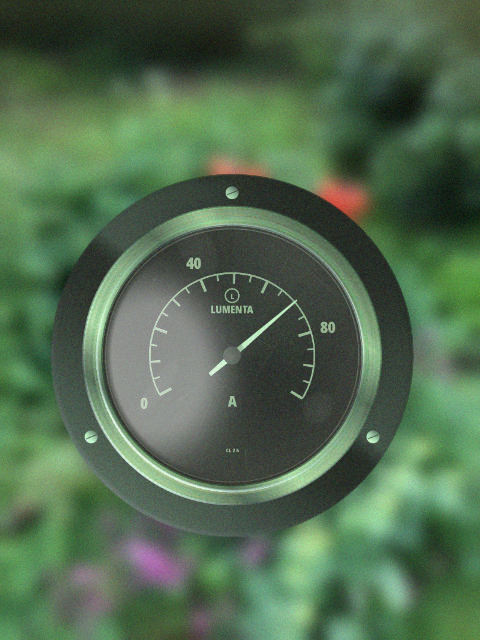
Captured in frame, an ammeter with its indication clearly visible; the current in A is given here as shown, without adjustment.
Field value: 70 A
